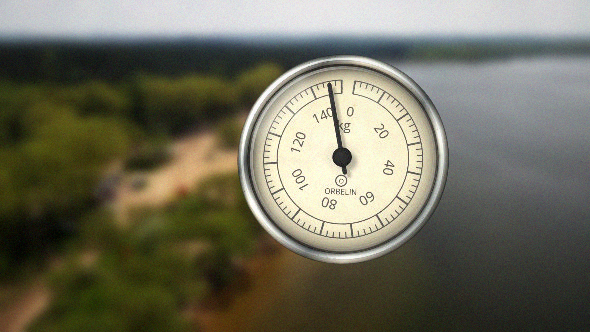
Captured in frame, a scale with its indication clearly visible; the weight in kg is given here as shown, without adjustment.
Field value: 146 kg
